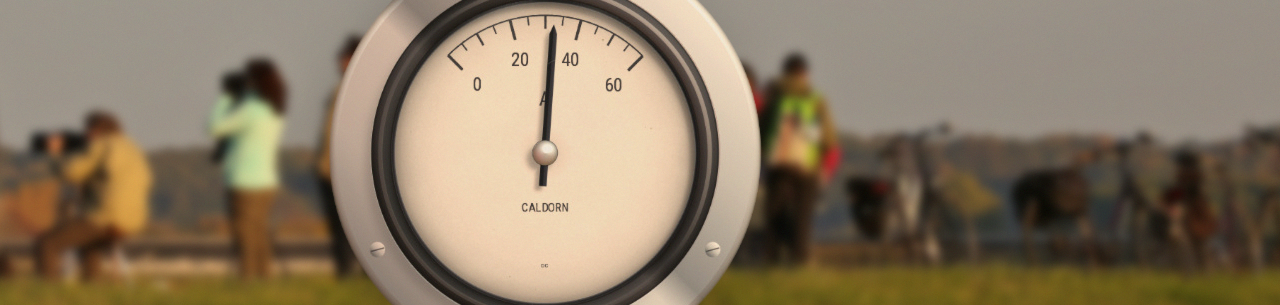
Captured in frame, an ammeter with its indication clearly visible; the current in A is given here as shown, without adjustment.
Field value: 32.5 A
